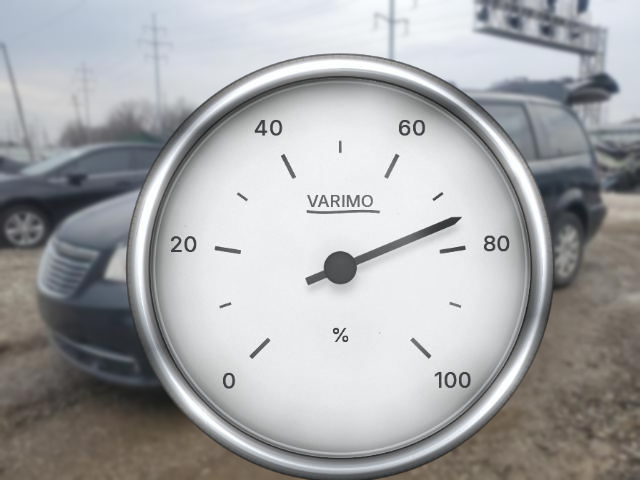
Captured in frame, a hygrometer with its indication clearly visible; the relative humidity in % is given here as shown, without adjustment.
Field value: 75 %
